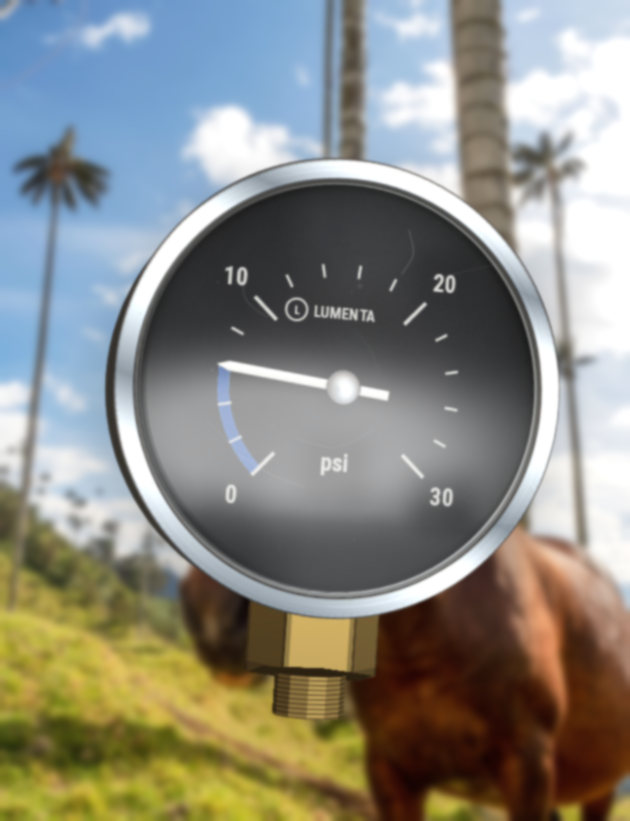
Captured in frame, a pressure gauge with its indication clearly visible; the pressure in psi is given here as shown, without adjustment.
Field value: 6 psi
